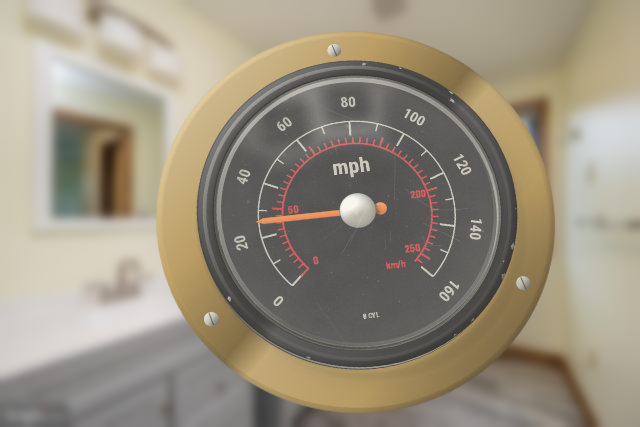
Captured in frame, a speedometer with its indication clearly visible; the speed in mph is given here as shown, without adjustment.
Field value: 25 mph
